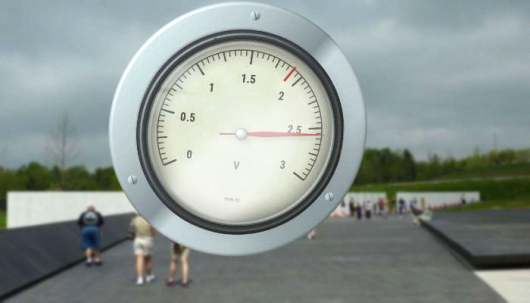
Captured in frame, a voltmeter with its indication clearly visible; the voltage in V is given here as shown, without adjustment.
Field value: 2.55 V
